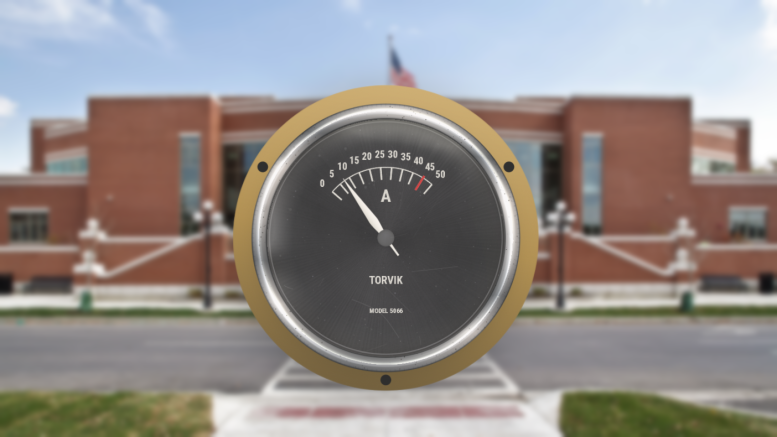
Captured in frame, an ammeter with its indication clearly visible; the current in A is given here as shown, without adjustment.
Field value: 7.5 A
